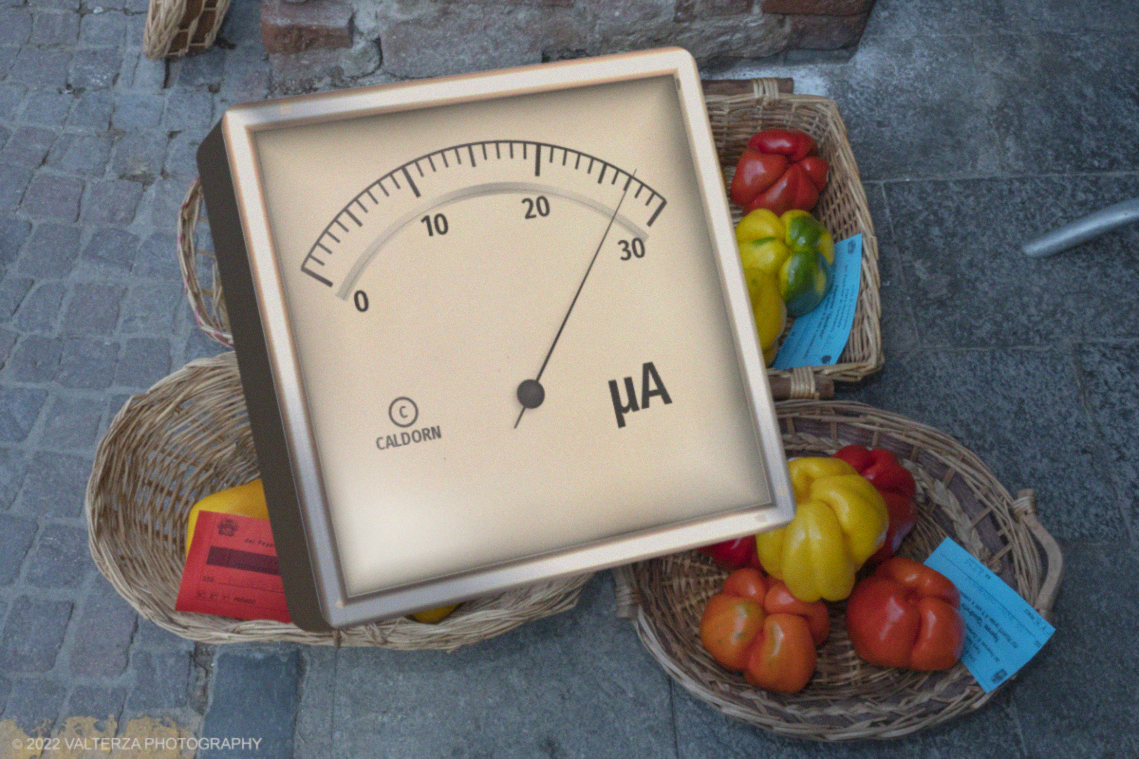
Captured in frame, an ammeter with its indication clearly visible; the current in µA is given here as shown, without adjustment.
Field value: 27 µA
